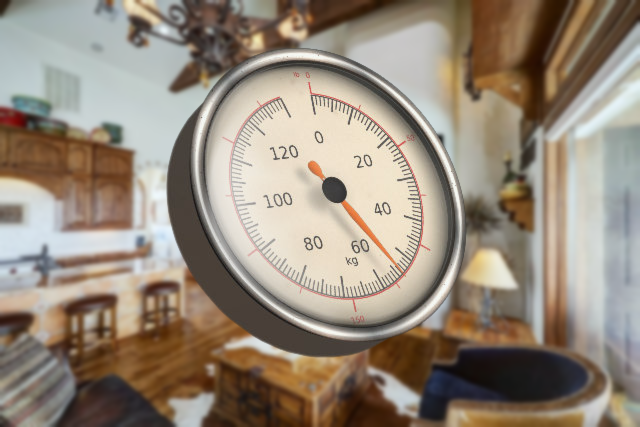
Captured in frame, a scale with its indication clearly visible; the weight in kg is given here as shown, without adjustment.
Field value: 55 kg
